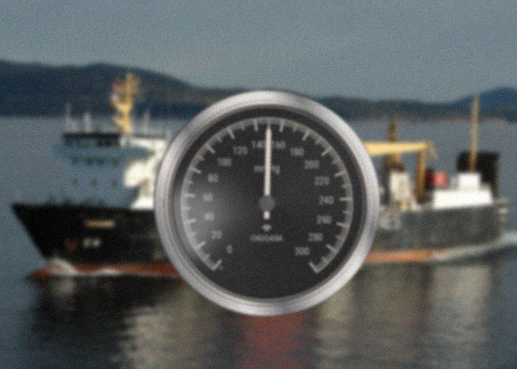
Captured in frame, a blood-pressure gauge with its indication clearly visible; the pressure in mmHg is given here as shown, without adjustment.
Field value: 150 mmHg
